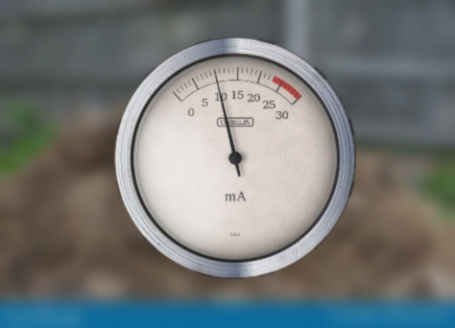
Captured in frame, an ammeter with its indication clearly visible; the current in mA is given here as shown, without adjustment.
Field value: 10 mA
